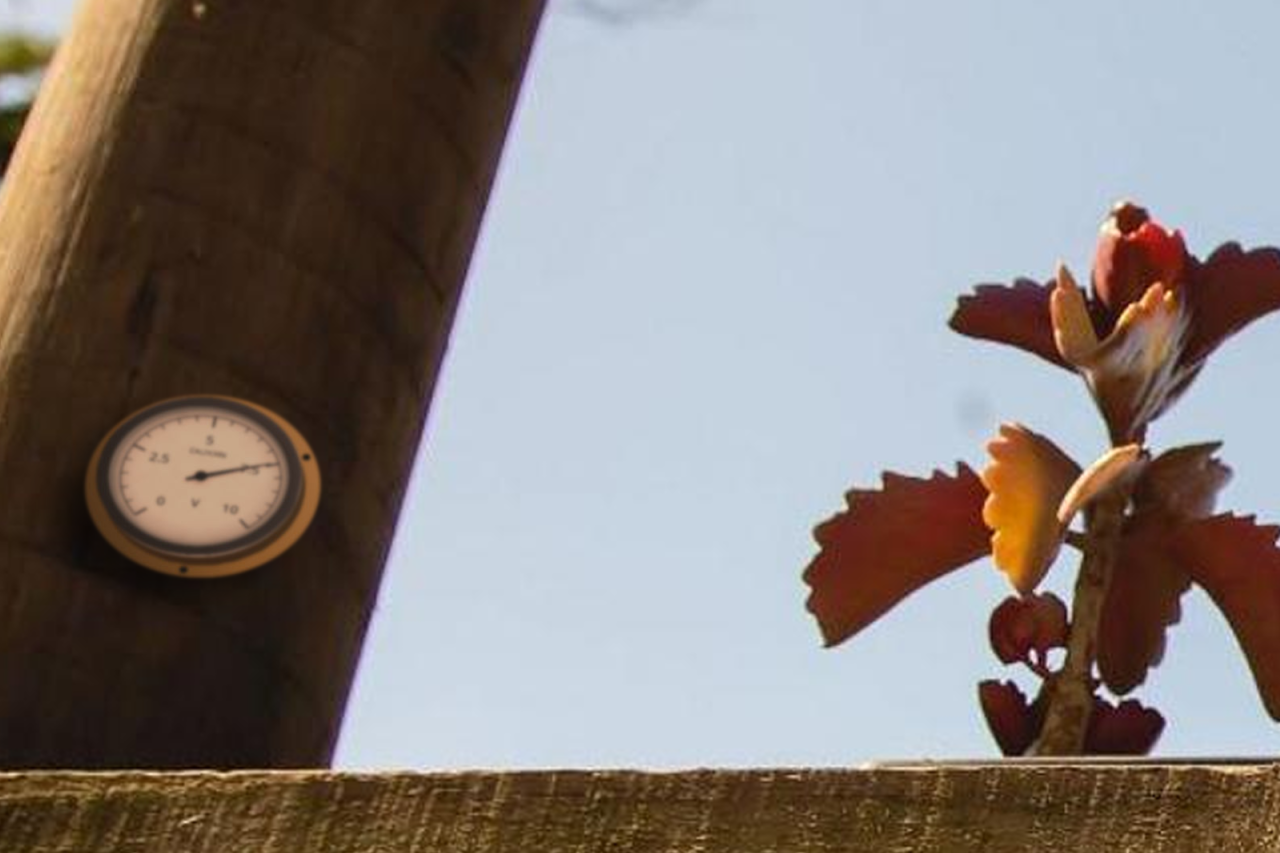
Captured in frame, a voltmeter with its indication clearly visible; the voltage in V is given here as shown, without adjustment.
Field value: 7.5 V
